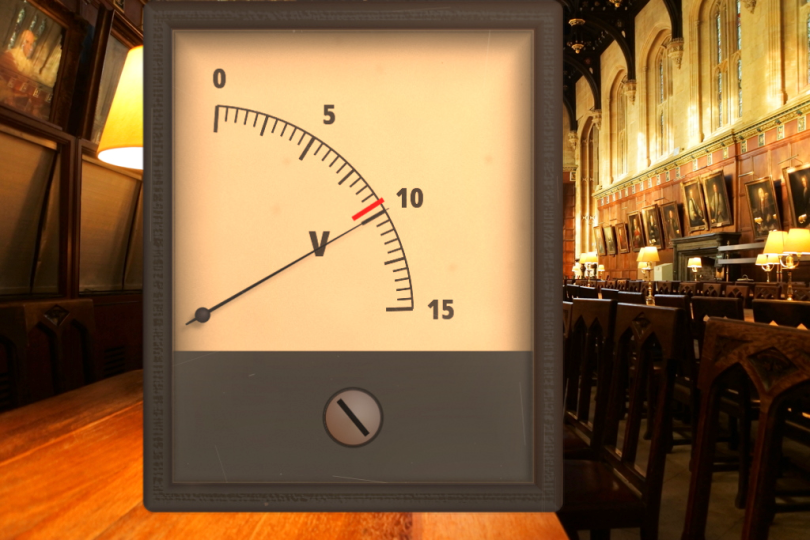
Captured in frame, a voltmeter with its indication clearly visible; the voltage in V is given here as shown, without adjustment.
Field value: 10 V
